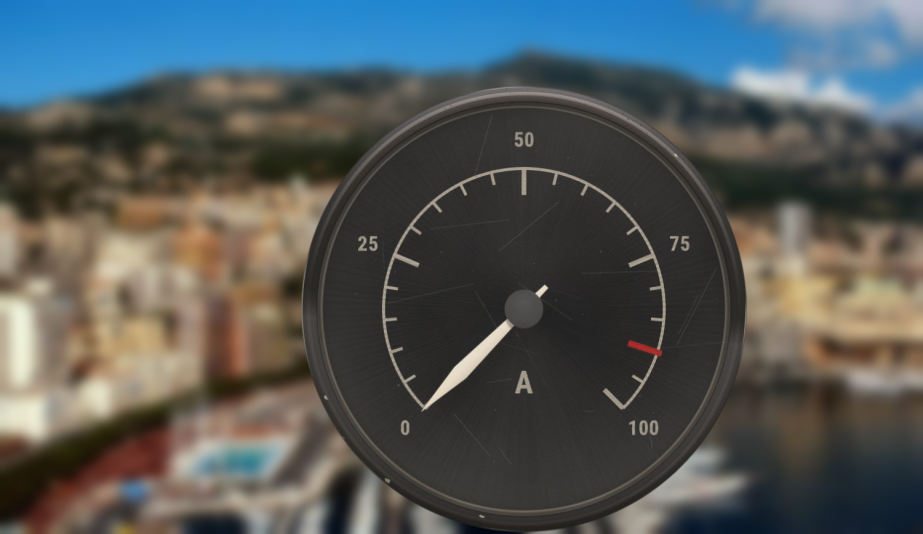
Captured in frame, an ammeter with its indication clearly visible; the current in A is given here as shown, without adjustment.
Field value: 0 A
